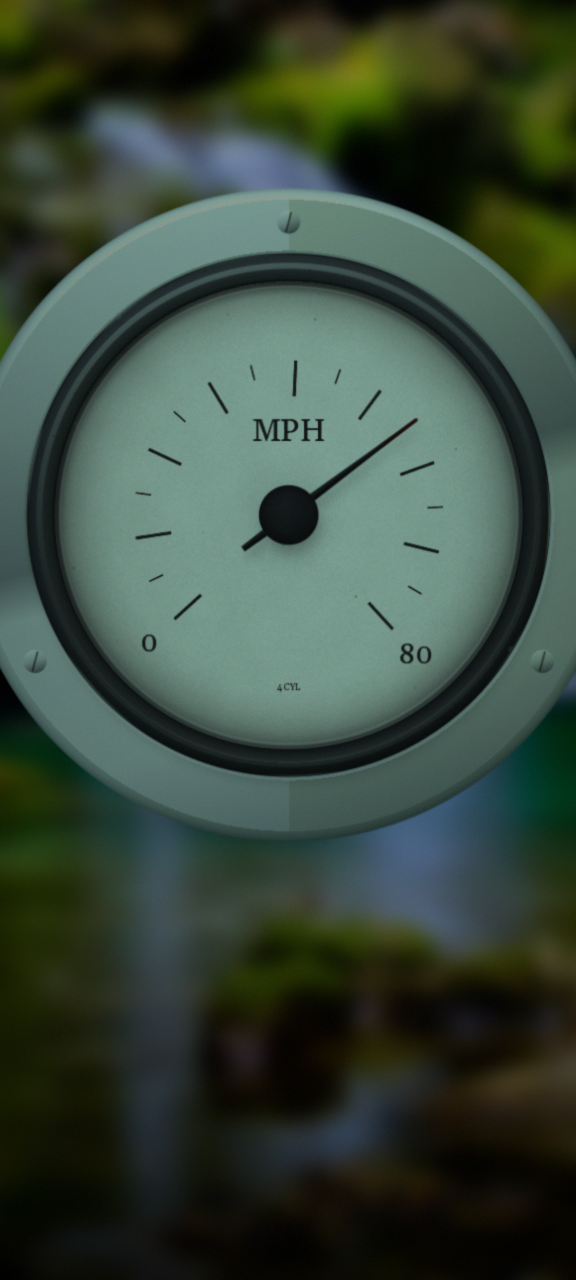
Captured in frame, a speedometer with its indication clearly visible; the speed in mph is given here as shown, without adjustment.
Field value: 55 mph
